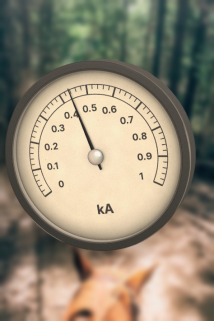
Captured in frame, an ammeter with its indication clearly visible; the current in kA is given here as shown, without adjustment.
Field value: 0.44 kA
